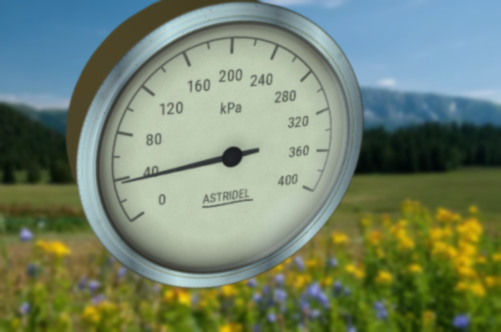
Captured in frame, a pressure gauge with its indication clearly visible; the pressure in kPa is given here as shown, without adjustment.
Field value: 40 kPa
